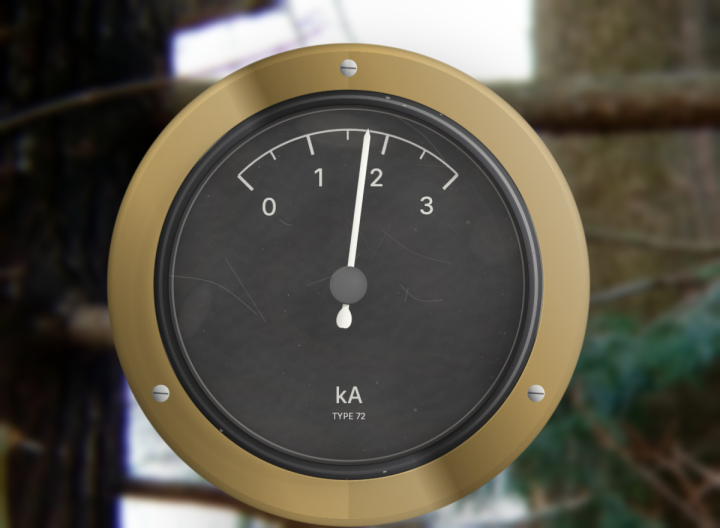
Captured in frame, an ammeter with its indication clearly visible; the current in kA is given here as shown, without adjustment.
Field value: 1.75 kA
